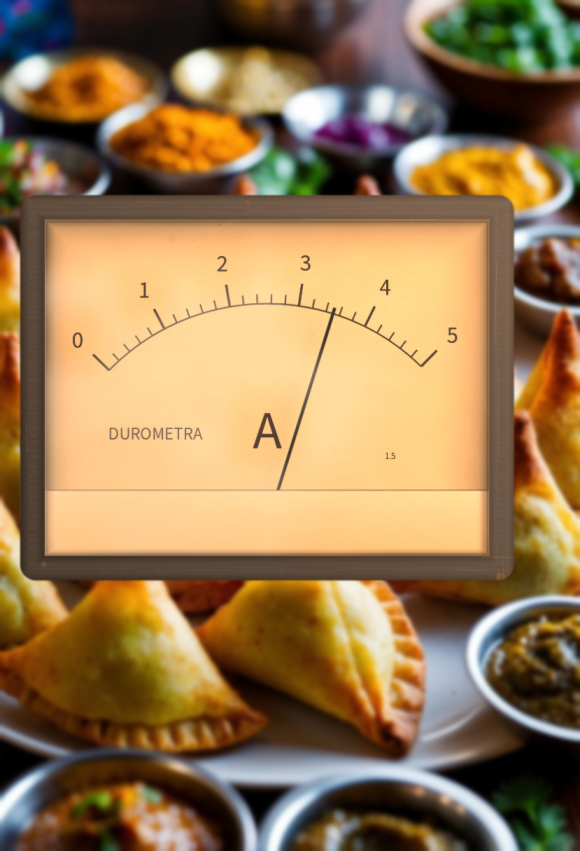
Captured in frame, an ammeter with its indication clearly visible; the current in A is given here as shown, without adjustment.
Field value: 3.5 A
